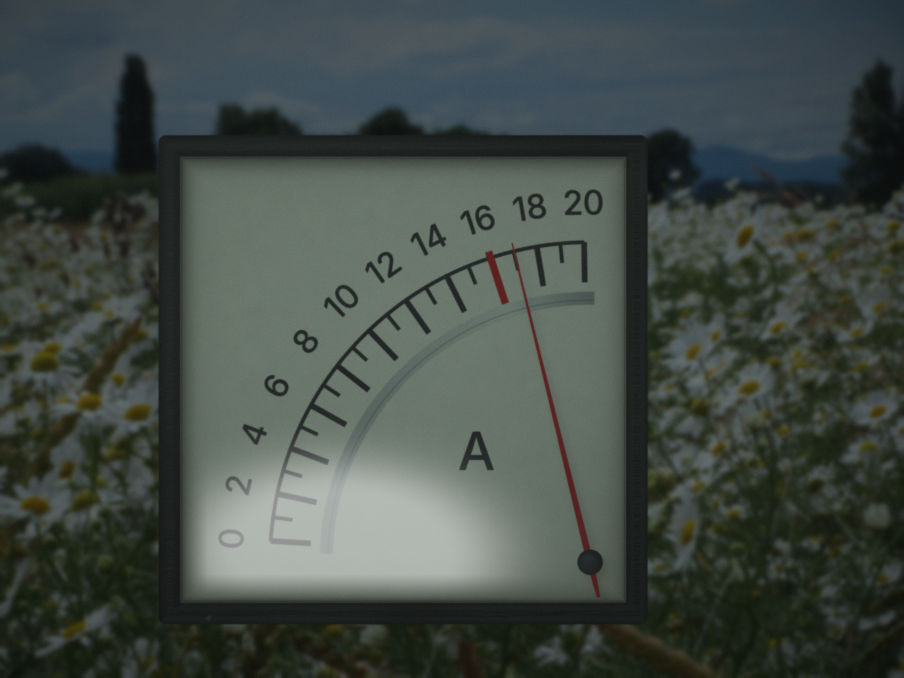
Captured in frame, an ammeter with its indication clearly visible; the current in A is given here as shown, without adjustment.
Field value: 17 A
